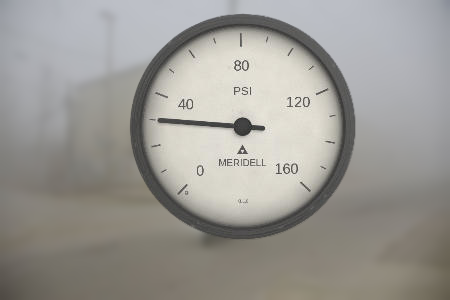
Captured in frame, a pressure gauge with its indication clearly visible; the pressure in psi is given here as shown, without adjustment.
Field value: 30 psi
